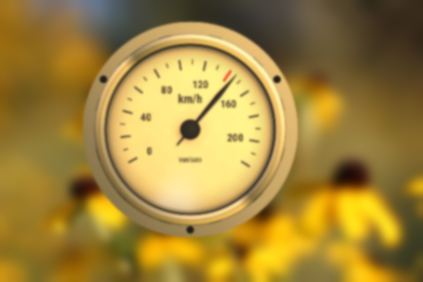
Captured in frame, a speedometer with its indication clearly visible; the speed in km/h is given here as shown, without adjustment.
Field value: 145 km/h
